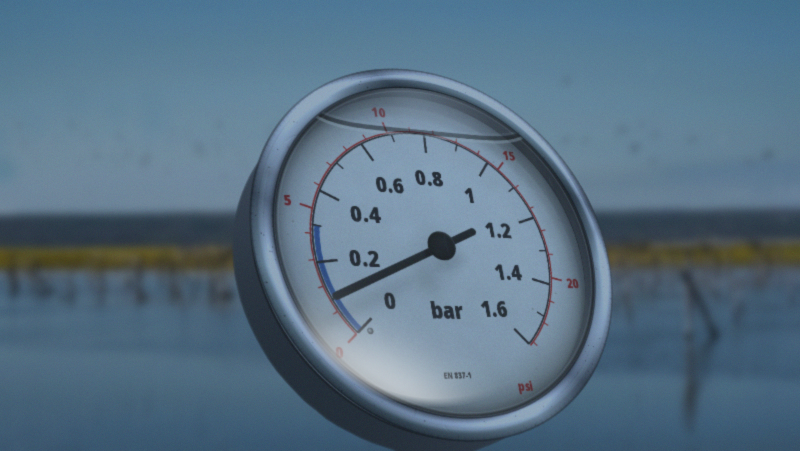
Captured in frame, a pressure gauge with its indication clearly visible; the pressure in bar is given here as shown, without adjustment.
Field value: 0.1 bar
